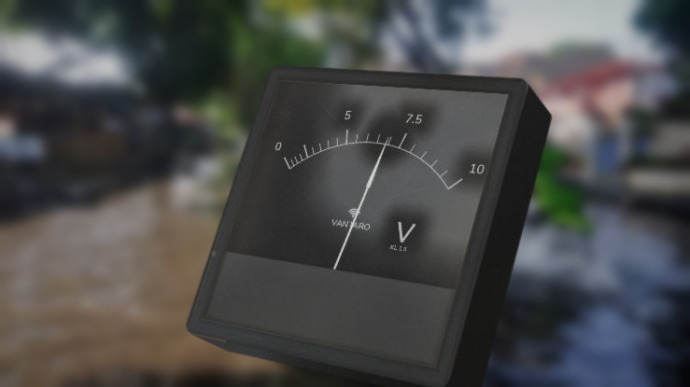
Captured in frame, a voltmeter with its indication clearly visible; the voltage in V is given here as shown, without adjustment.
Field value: 7 V
